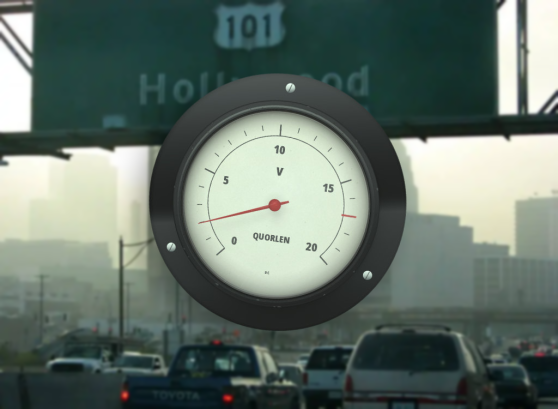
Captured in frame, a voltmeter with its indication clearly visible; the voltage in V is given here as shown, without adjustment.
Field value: 2 V
